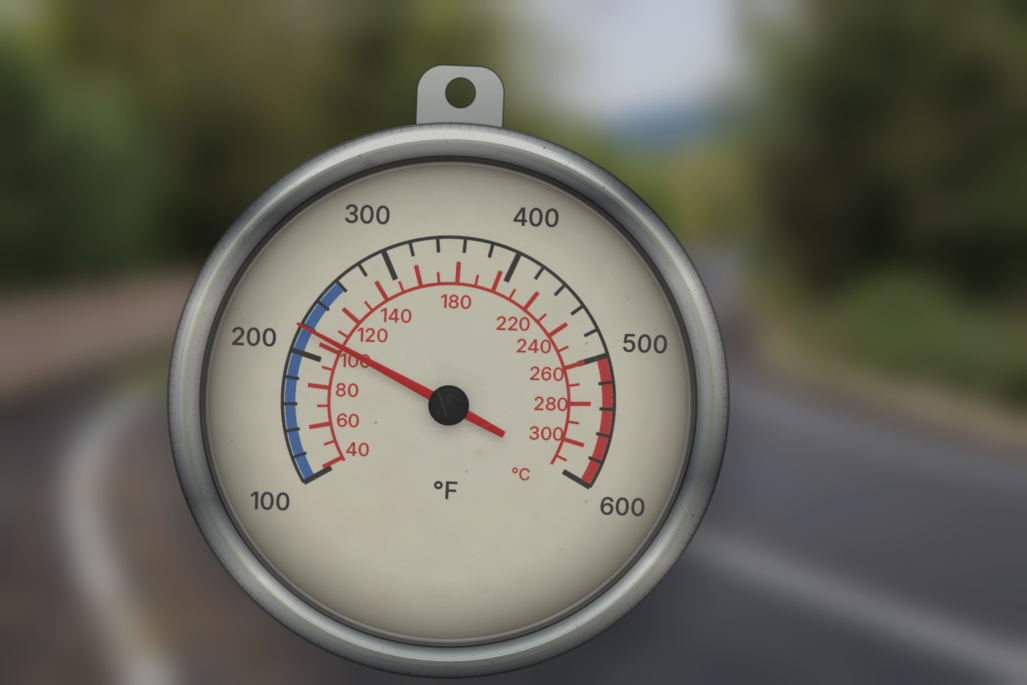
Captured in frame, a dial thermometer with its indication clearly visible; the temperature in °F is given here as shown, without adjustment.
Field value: 220 °F
